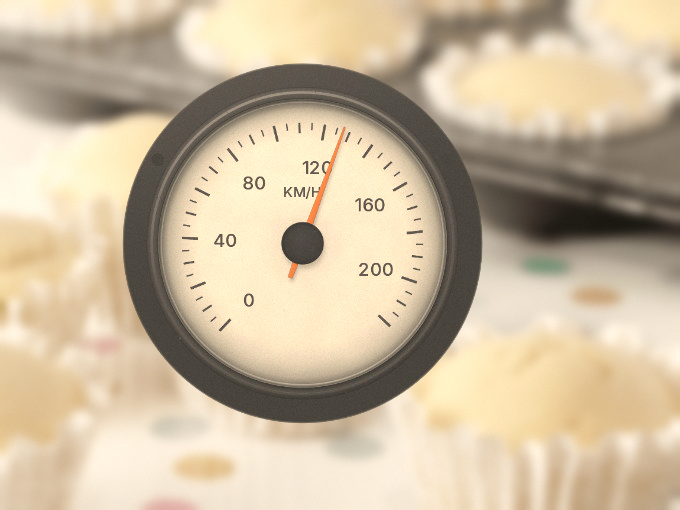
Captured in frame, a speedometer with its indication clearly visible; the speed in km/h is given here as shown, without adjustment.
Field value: 127.5 km/h
